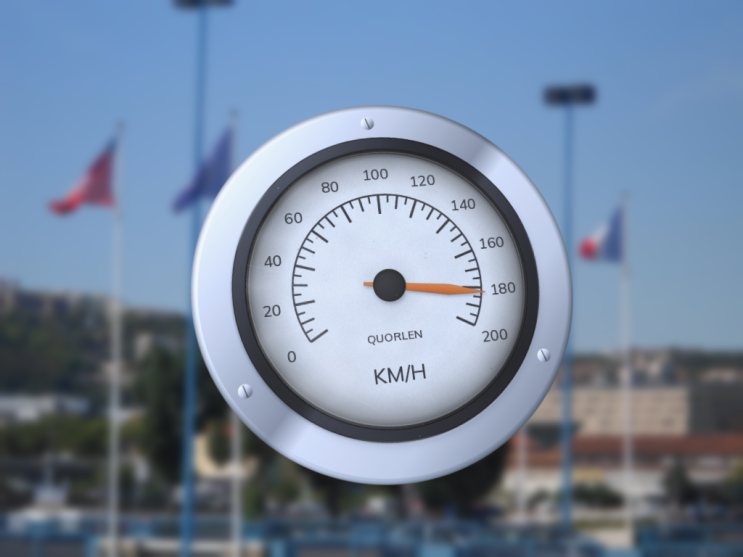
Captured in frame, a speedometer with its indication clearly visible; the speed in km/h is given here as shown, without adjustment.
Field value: 182.5 km/h
